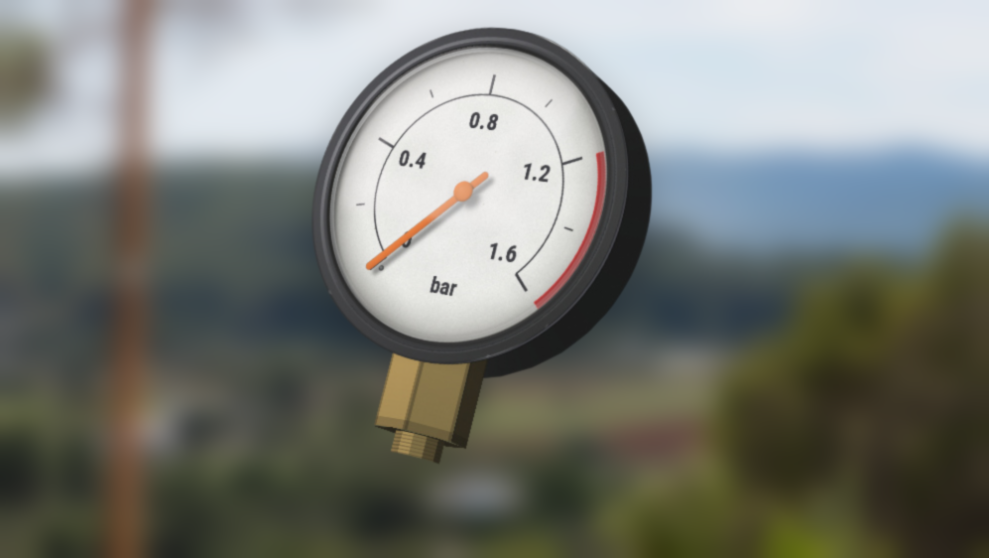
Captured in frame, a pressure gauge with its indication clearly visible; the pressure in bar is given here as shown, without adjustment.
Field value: 0 bar
